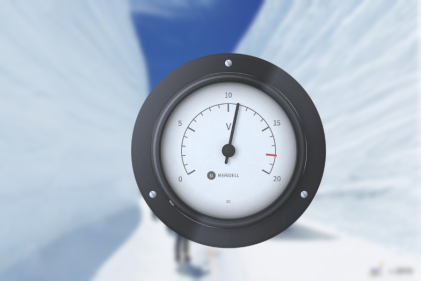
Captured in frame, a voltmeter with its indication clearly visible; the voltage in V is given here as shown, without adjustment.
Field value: 11 V
